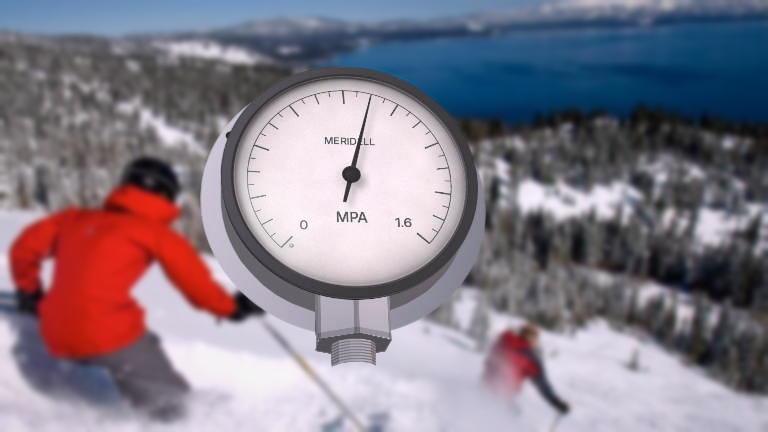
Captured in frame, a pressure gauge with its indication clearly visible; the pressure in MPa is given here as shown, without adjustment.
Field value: 0.9 MPa
